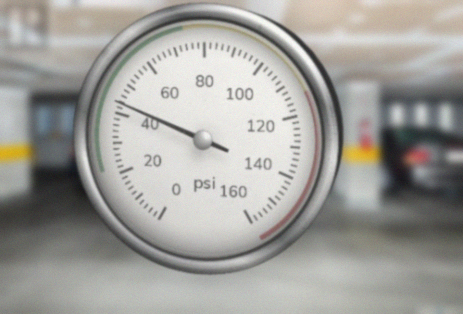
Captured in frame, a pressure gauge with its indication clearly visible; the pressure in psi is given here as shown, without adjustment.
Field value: 44 psi
